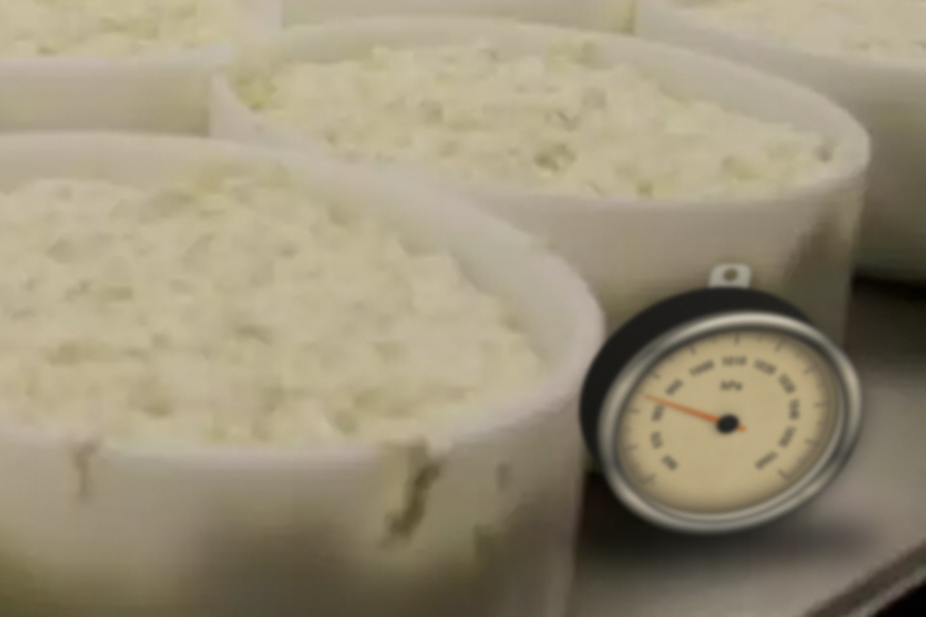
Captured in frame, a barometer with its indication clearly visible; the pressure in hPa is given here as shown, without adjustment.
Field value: 985 hPa
